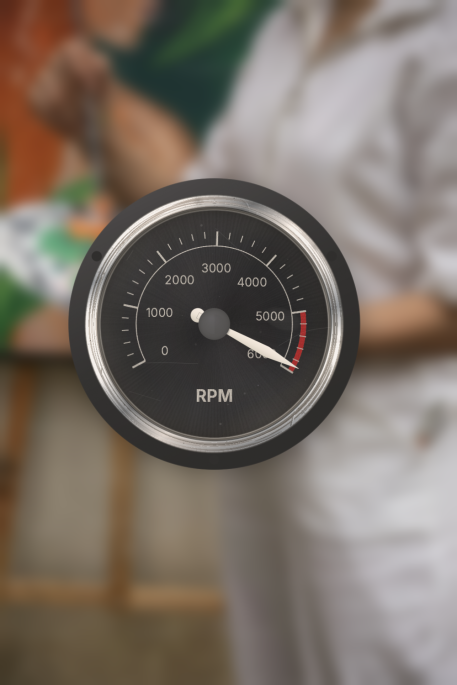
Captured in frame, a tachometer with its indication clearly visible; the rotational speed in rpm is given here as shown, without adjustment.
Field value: 5900 rpm
